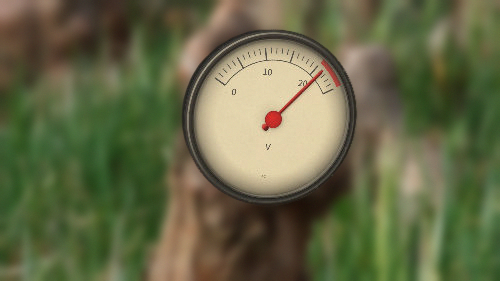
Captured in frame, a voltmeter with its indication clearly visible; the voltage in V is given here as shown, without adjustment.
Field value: 21 V
